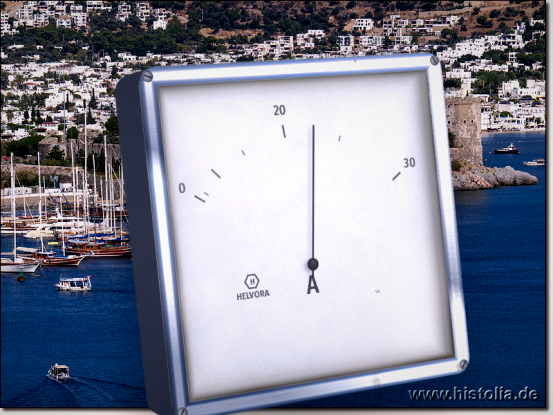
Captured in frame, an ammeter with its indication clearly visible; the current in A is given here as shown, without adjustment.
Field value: 22.5 A
